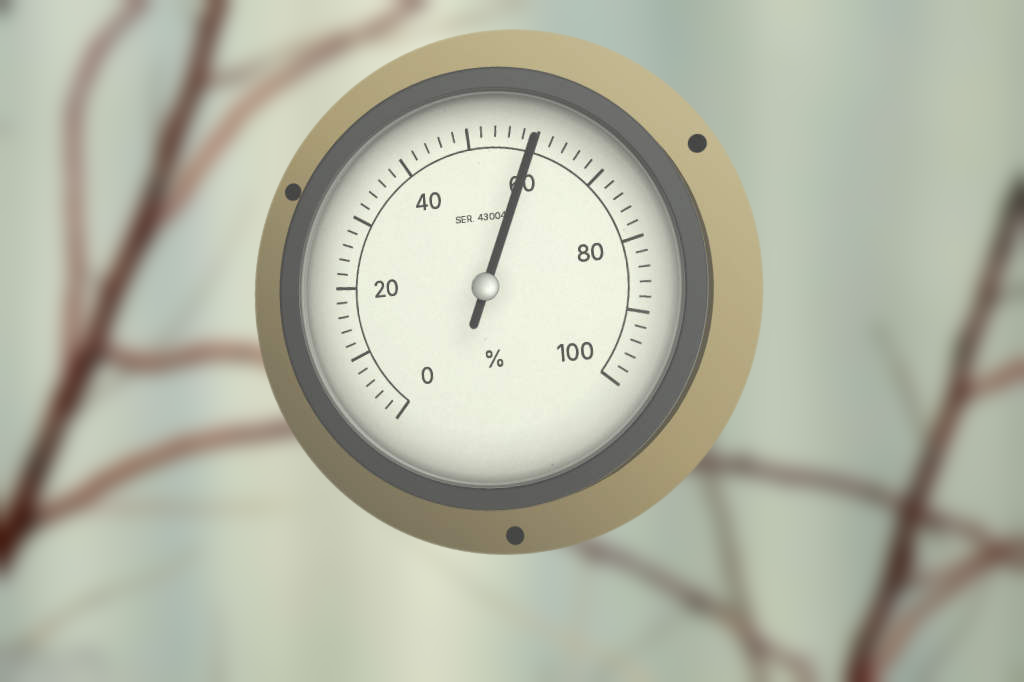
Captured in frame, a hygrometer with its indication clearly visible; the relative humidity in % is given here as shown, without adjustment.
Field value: 60 %
